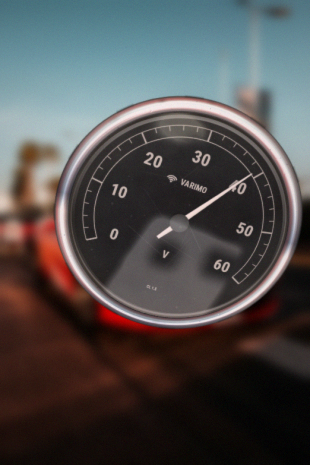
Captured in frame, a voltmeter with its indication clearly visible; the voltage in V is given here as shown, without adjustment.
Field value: 39 V
